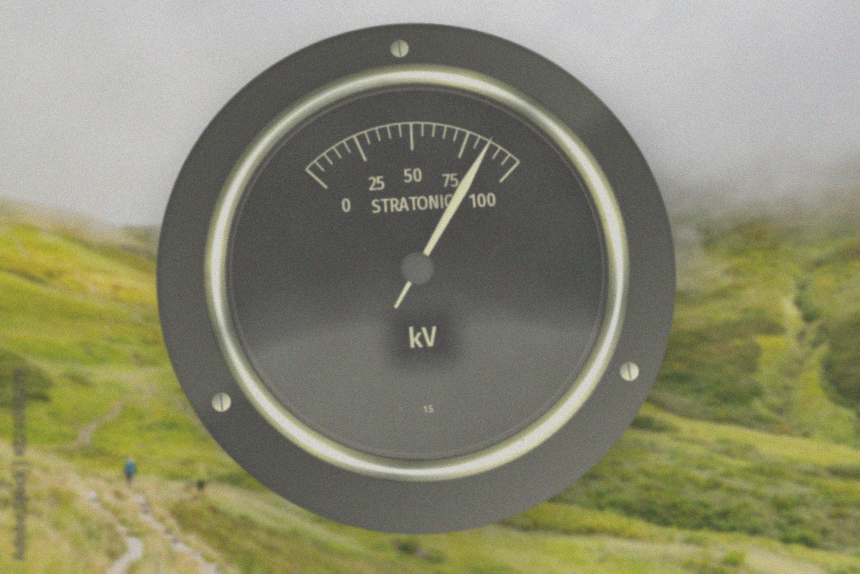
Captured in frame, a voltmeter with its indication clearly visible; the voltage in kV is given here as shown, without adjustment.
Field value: 85 kV
